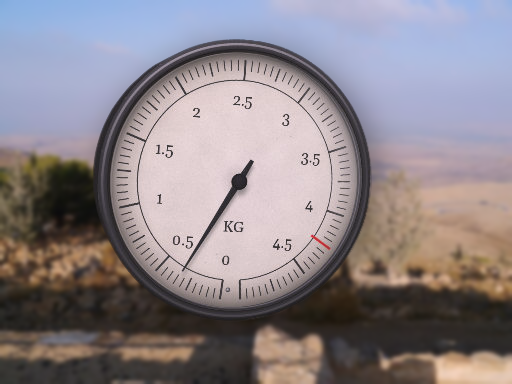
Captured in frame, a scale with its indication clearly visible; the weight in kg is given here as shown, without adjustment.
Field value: 0.35 kg
